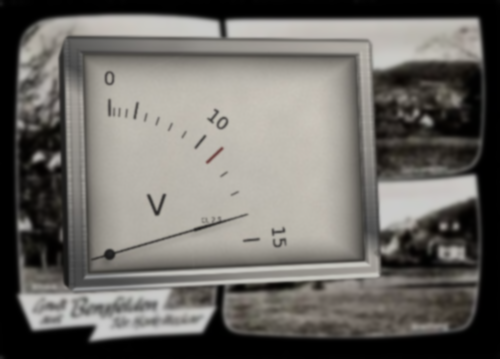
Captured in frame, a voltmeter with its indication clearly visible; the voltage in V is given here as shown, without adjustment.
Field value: 14 V
